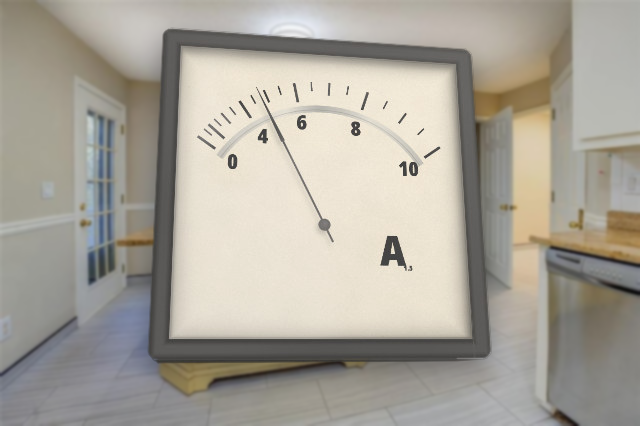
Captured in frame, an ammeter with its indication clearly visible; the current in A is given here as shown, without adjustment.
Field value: 4.75 A
